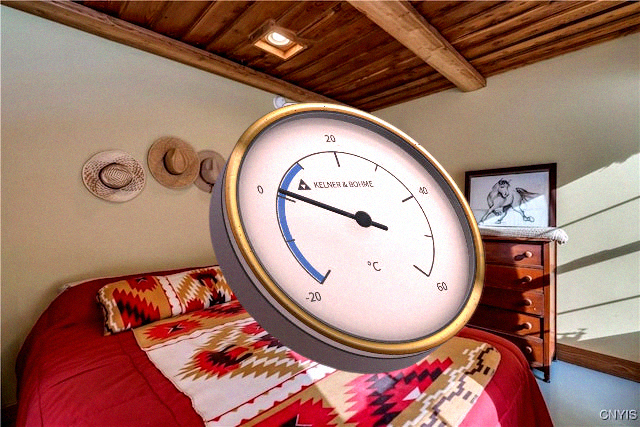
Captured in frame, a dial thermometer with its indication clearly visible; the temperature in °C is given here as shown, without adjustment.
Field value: 0 °C
